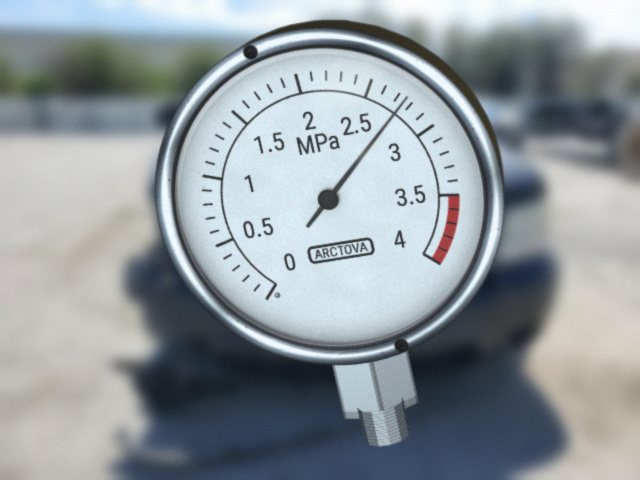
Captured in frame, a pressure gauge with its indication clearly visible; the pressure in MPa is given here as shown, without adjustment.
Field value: 2.75 MPa
